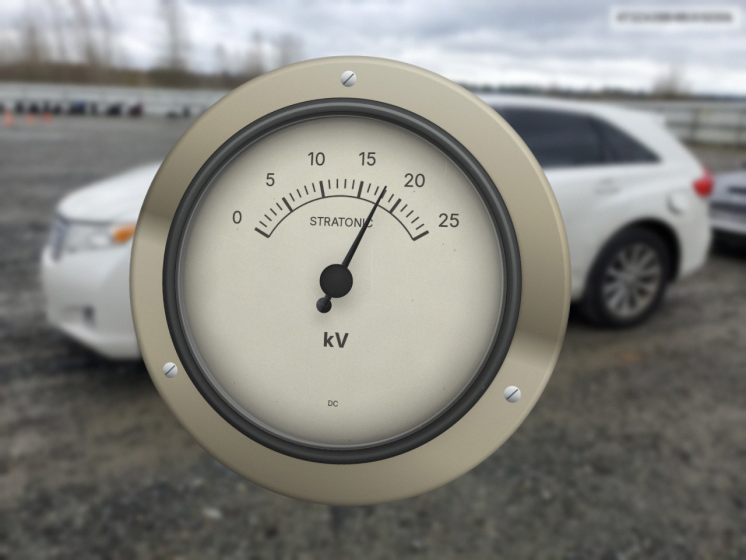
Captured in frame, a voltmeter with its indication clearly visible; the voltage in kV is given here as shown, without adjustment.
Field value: 18 kV
